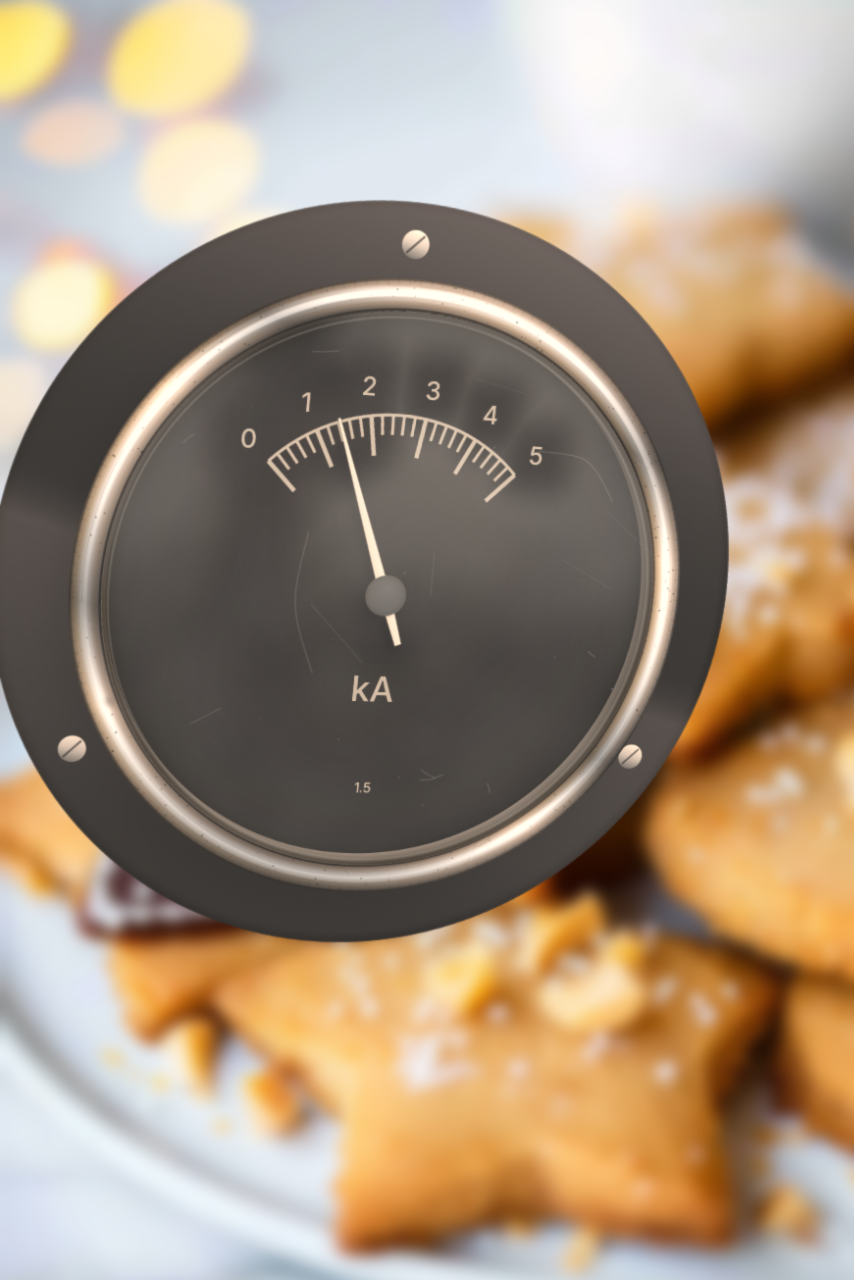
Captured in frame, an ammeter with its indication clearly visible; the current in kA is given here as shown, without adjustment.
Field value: 1.4 kA
